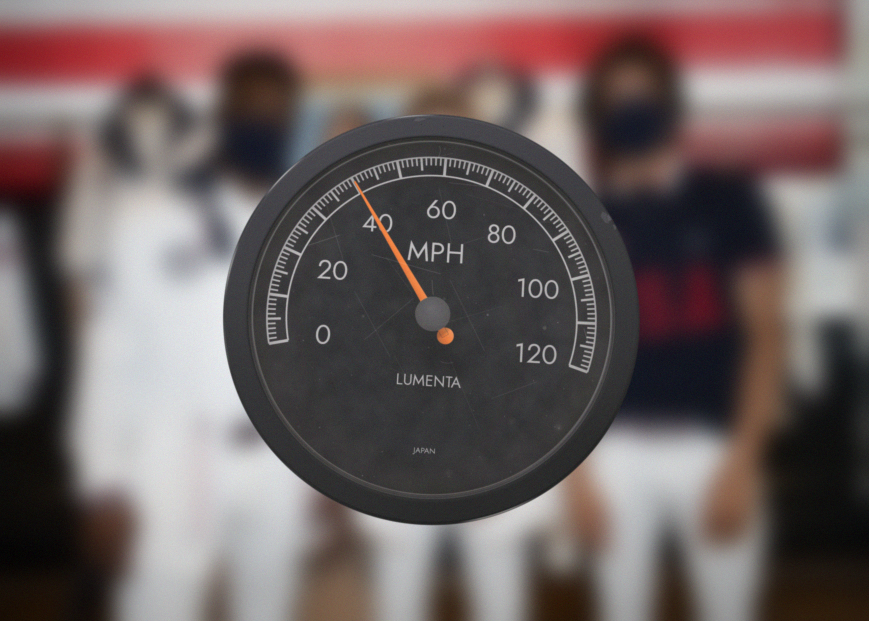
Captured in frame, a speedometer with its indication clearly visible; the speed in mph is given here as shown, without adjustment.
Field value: 40 mph
